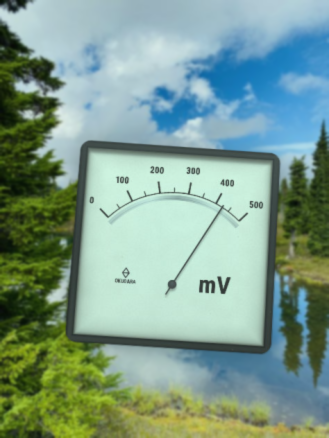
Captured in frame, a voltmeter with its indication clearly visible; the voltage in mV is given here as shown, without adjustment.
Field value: 425 mV
